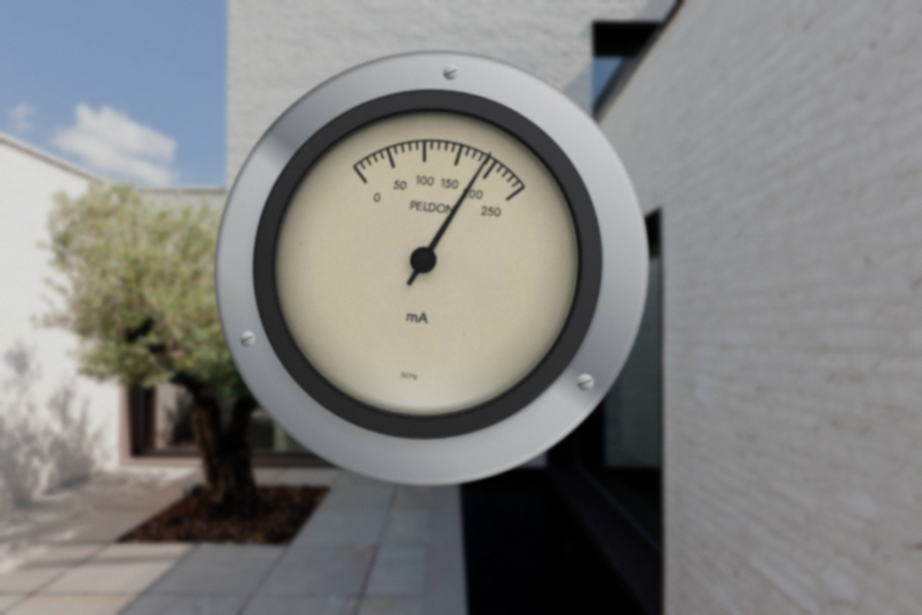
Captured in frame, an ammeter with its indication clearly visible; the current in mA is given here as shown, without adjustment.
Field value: 190 mA
